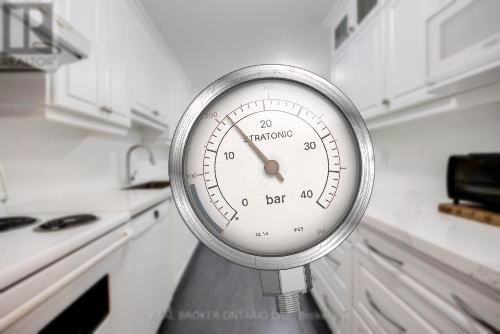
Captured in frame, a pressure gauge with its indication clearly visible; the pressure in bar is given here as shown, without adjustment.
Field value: 15 bar
